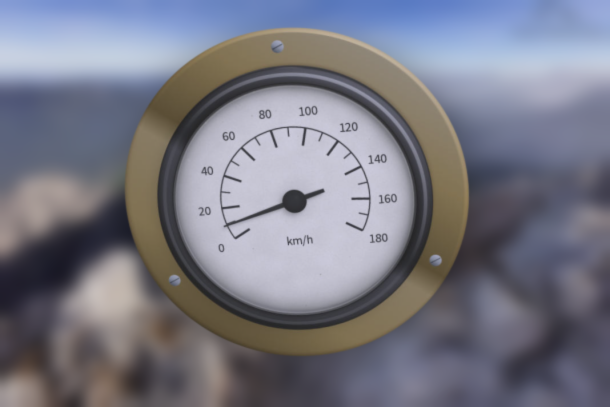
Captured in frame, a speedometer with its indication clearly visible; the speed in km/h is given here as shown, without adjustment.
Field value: 10 km/h
